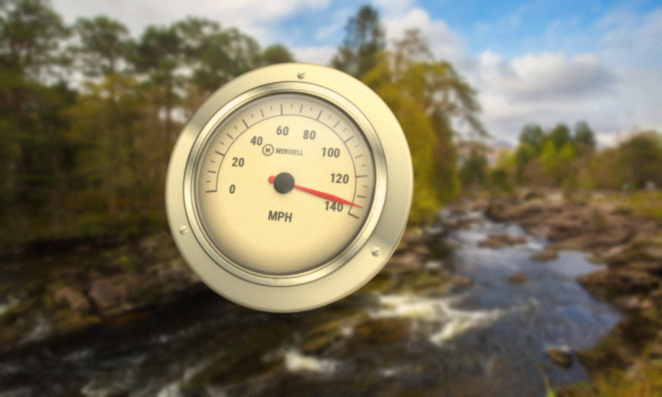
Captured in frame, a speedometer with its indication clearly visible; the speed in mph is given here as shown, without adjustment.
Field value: 135 mph
